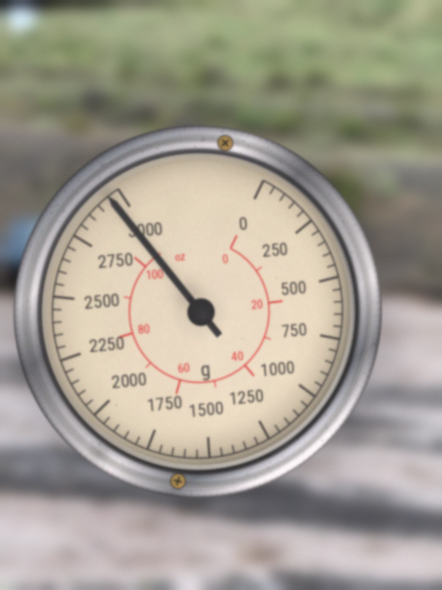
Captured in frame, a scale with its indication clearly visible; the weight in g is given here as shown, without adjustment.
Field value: 2950 g
